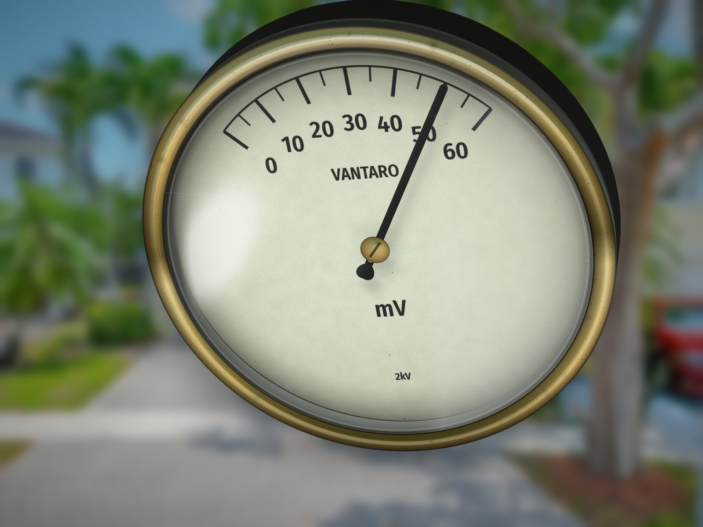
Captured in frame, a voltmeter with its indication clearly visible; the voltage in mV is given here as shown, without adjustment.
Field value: 50 mV
